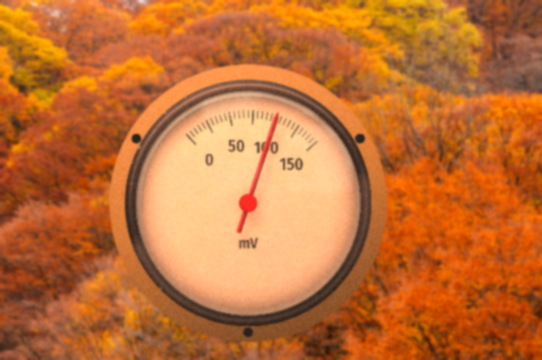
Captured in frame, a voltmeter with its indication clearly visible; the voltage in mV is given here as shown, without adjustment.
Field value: 100 mV
